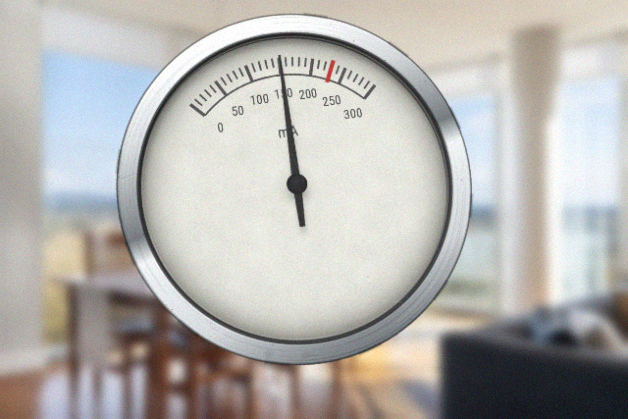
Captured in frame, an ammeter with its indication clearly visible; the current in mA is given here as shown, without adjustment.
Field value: 150 mA
